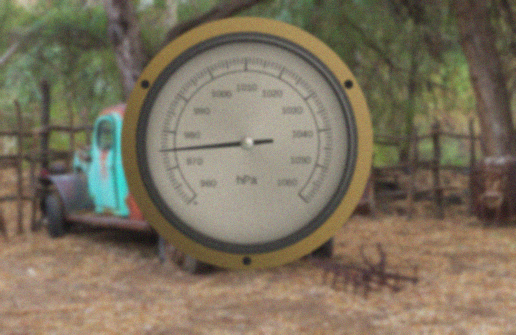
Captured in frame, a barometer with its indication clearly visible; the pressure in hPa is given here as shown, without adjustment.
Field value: 975 hPa
